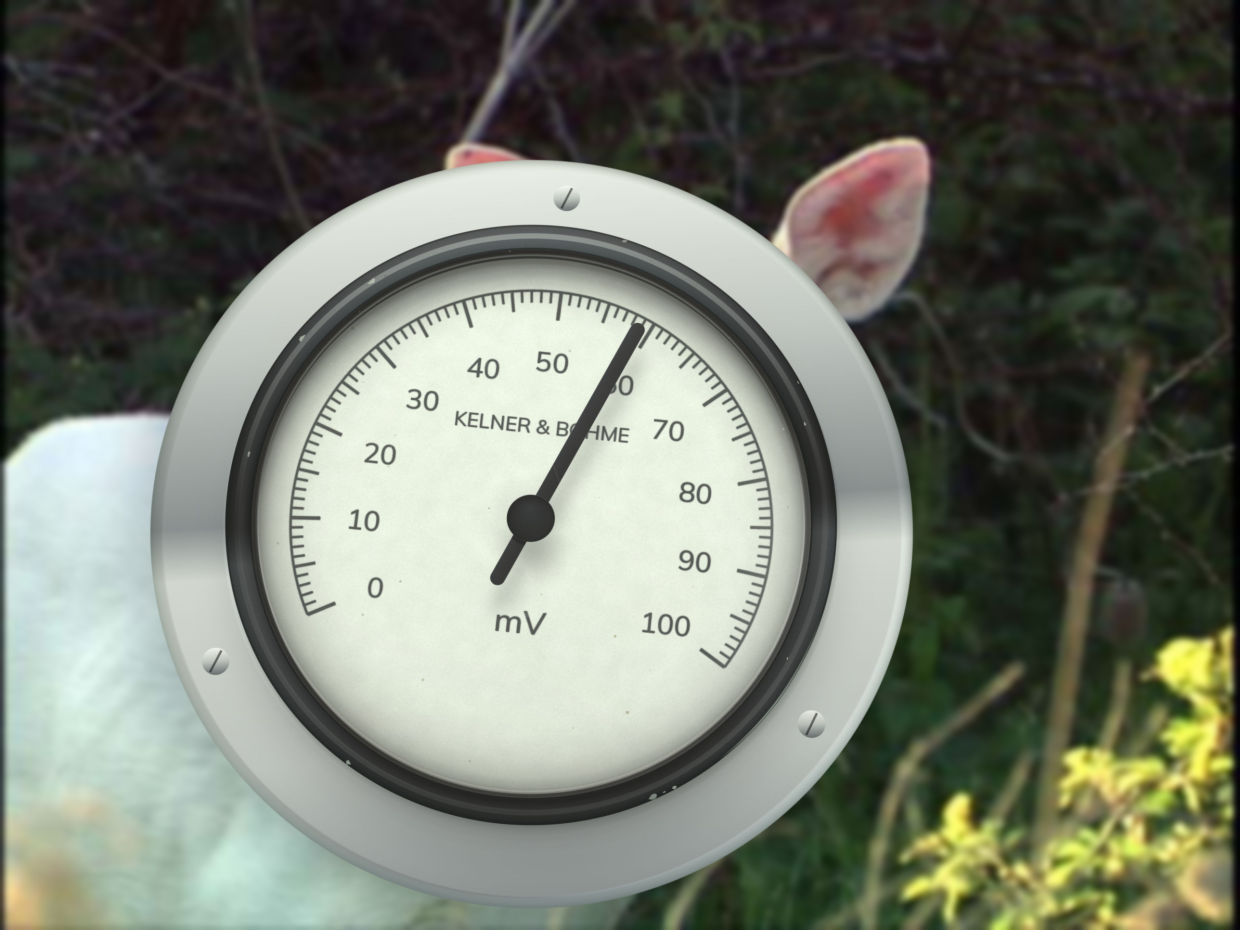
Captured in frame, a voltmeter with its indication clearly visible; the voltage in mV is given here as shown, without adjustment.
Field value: 59 mV
